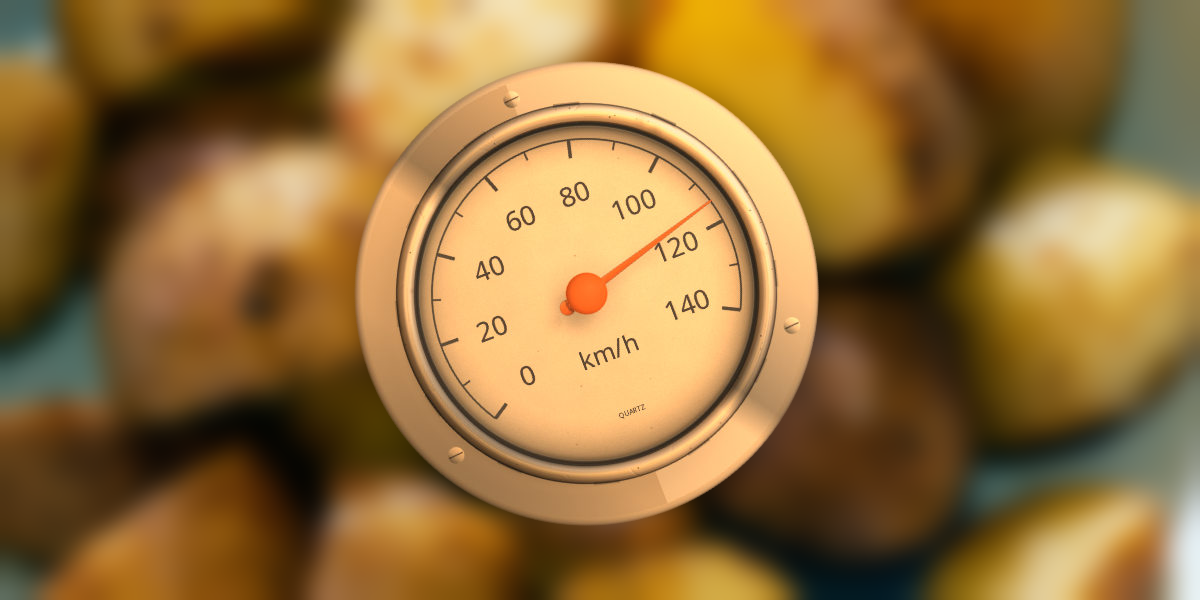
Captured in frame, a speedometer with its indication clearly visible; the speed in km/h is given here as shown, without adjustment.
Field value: 115 km/h
